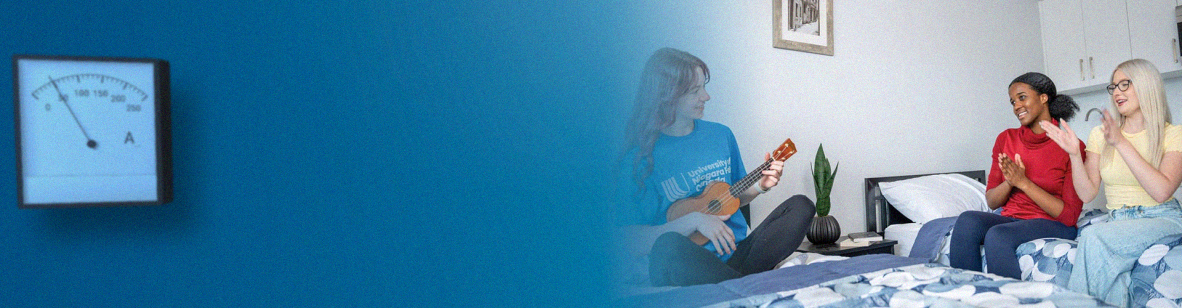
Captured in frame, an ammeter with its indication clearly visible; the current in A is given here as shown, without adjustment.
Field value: 50 A
